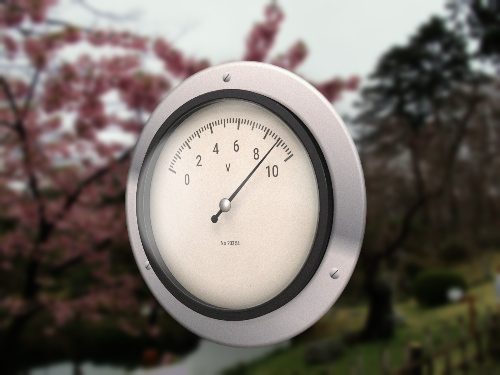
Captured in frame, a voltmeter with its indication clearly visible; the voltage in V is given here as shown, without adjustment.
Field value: 9 V
